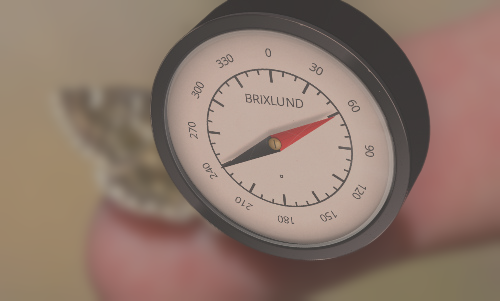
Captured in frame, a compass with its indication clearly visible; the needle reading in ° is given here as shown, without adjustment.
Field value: 60 °
